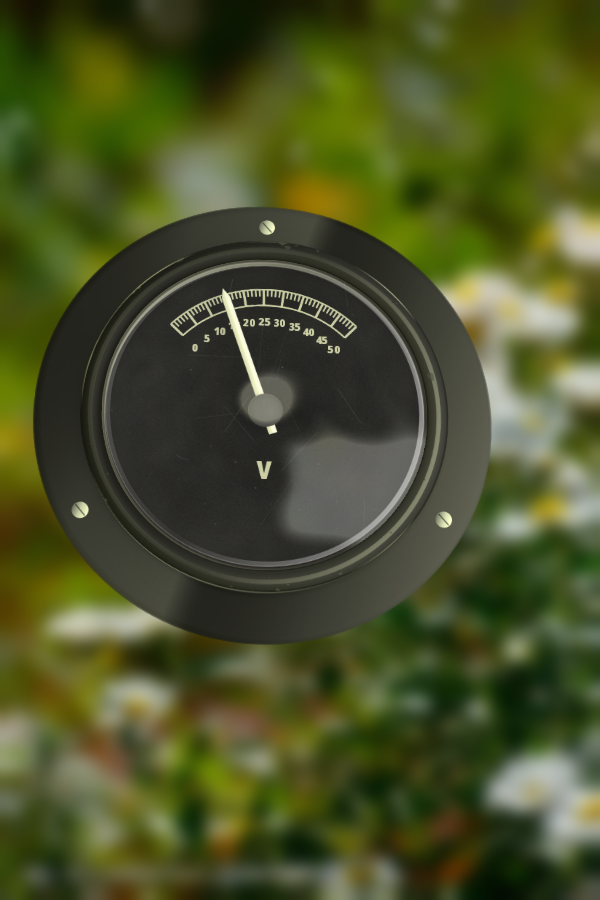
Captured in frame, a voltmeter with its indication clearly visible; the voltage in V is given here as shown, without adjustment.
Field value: 15 V
